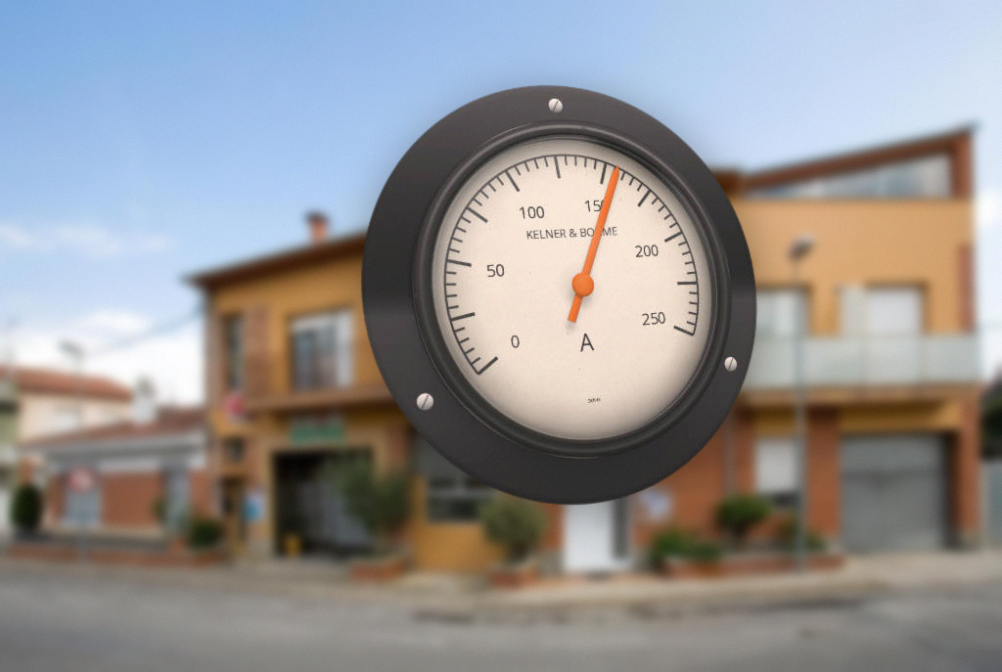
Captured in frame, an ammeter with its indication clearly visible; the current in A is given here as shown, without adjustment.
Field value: 155 A
